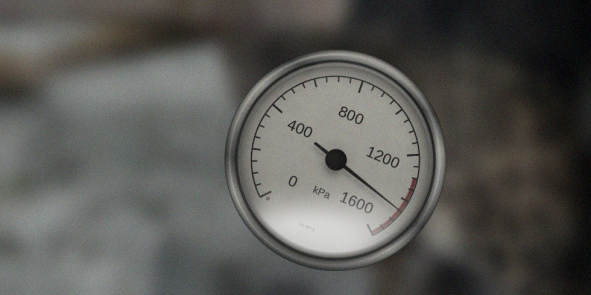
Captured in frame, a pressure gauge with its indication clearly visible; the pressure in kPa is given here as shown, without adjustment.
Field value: 1450 kPa
